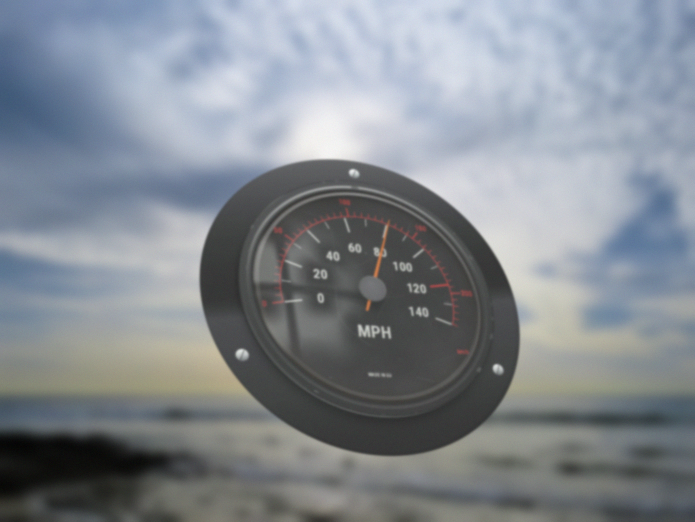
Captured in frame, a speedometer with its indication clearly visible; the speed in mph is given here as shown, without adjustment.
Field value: 80 mph
